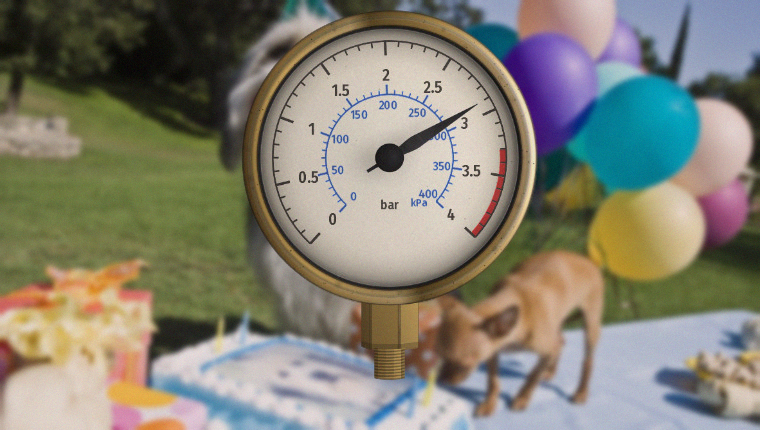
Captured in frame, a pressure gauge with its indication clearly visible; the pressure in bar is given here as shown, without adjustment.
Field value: 2.9 bar
